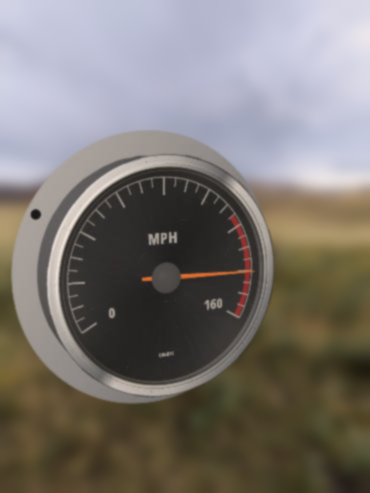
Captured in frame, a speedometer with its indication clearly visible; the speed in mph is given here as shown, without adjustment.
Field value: 140 mph
